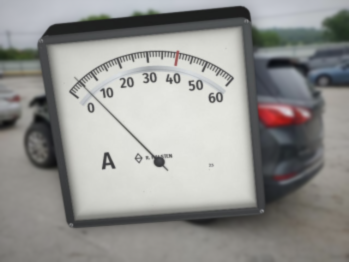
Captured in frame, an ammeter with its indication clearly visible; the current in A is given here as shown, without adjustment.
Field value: 5 A
